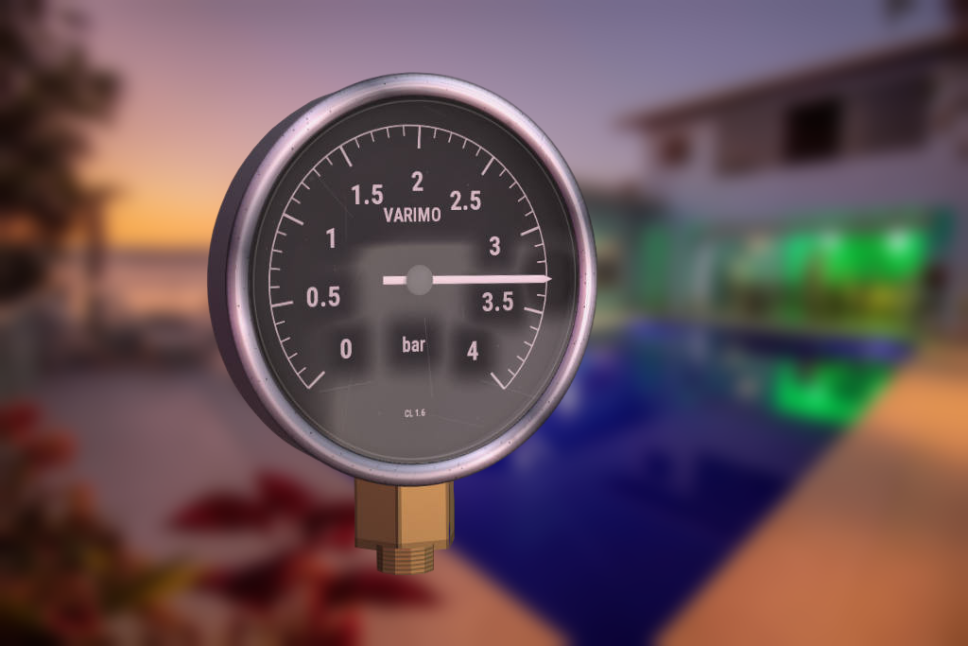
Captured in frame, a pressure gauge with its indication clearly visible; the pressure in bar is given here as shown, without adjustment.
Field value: 3.3 bar
